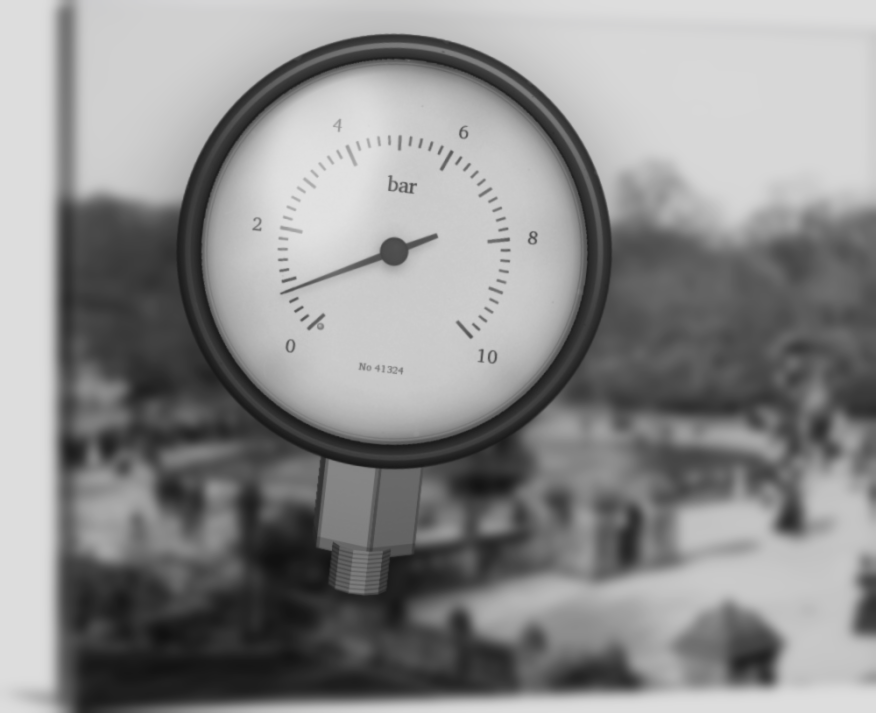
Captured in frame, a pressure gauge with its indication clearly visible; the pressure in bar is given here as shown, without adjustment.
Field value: 0.8 bar
